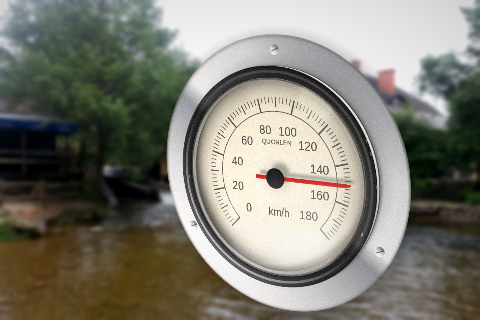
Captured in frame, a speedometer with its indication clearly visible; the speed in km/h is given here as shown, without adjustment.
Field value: 150 km/h
